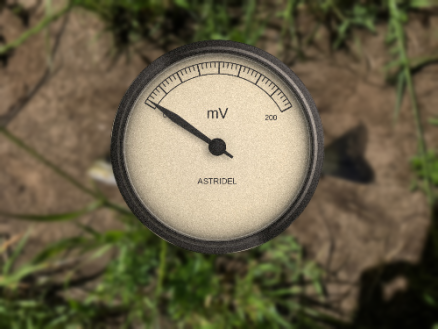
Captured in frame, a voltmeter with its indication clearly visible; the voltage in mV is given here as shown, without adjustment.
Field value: 5 mV
